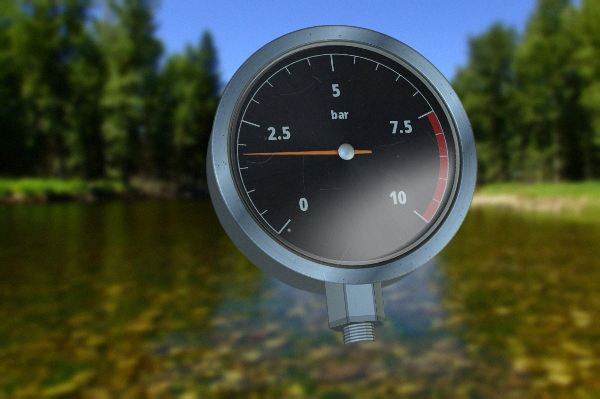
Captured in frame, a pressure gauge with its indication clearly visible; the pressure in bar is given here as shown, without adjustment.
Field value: 1.75 bar
